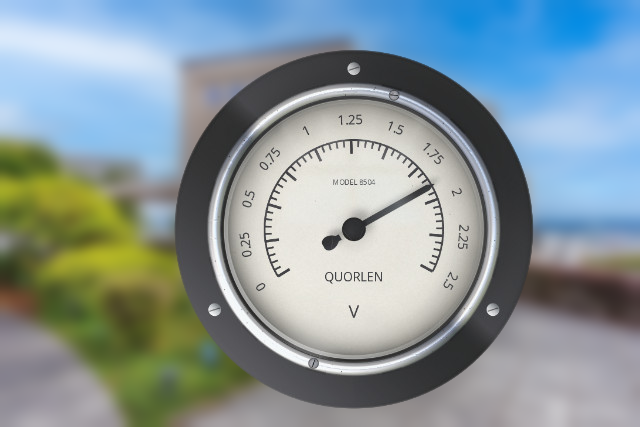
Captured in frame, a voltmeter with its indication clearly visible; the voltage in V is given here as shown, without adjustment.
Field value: 1.9 V
